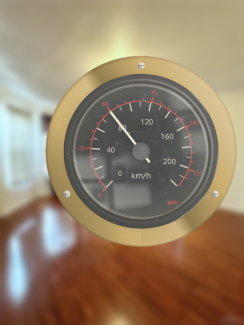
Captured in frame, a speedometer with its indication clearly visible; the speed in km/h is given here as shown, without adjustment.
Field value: 80 km/h
